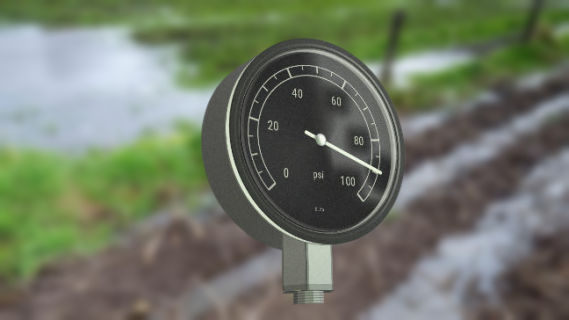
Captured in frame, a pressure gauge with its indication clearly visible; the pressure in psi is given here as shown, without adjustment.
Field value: 90 psi
